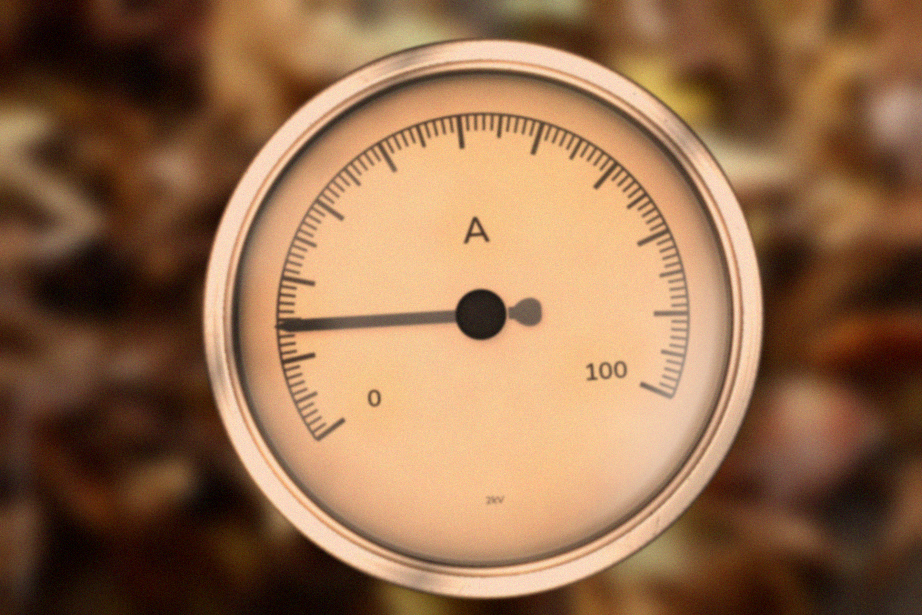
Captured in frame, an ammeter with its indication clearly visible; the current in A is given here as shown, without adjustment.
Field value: 14 A
